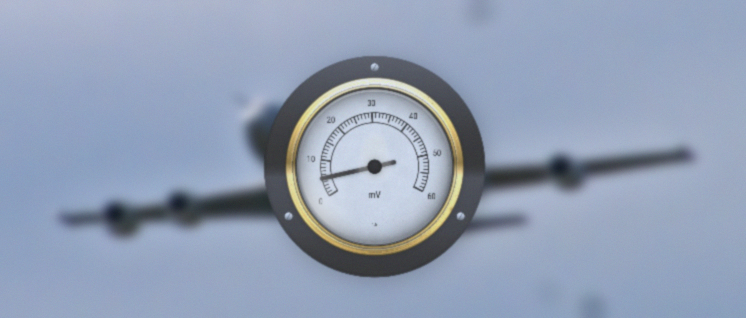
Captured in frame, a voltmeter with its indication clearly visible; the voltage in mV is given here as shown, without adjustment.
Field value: 5 mV
